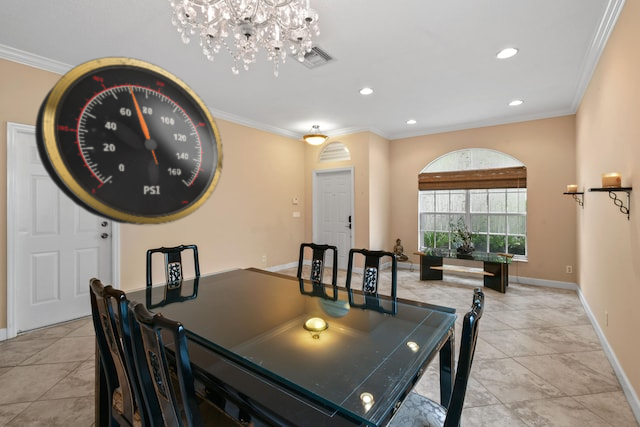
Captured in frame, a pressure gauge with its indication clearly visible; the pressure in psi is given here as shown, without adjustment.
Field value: 70 psi
